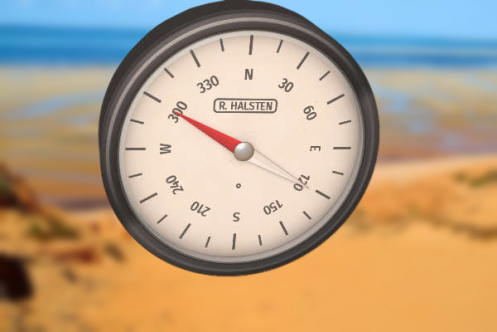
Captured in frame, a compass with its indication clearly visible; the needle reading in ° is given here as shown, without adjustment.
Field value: 300 °
